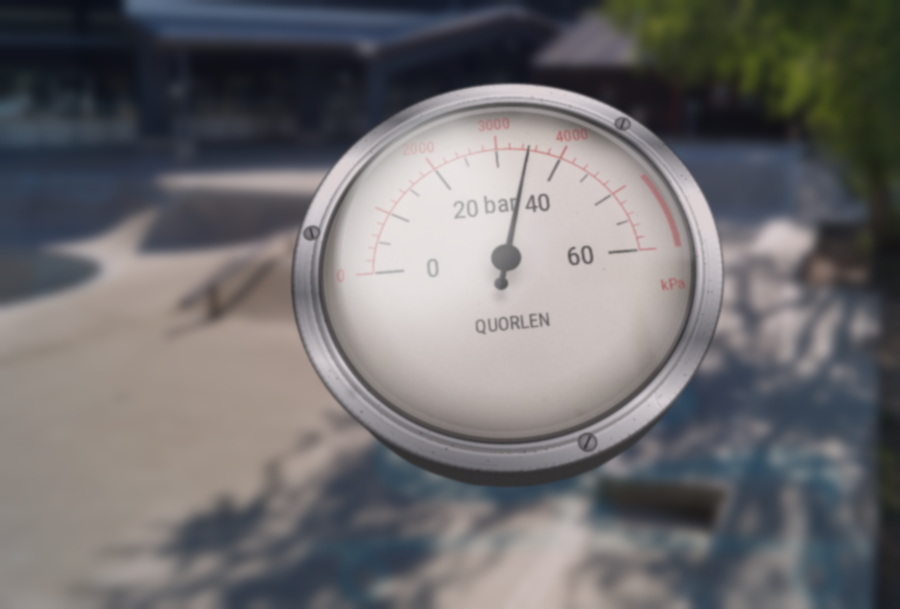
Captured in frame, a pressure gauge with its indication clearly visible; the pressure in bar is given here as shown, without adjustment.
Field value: 35 bar
